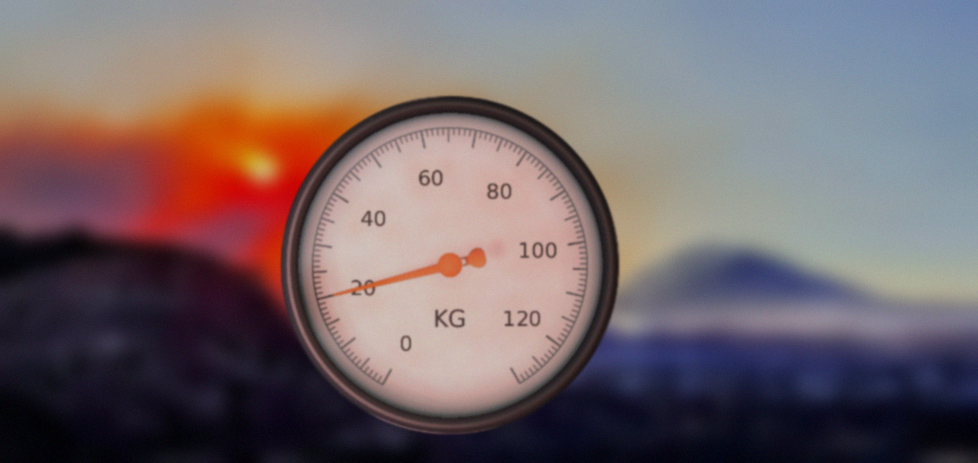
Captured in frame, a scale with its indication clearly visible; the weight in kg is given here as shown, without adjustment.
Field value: 20 kg
